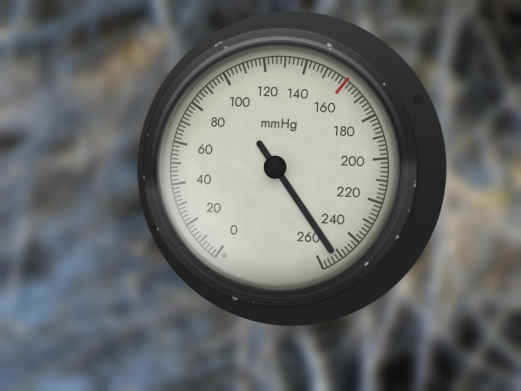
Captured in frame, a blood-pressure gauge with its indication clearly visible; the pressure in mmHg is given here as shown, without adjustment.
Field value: 252 mmHg
